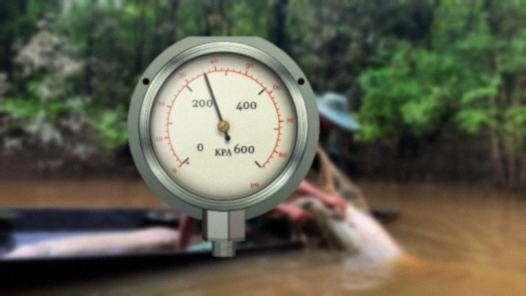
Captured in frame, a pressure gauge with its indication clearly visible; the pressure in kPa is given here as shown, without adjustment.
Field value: 250 kPa
